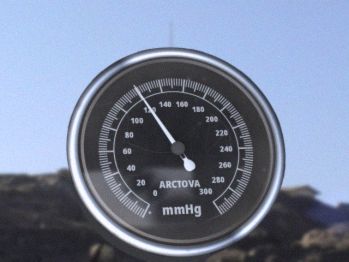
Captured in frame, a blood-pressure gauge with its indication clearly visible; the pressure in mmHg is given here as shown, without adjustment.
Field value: 120 mmHg
